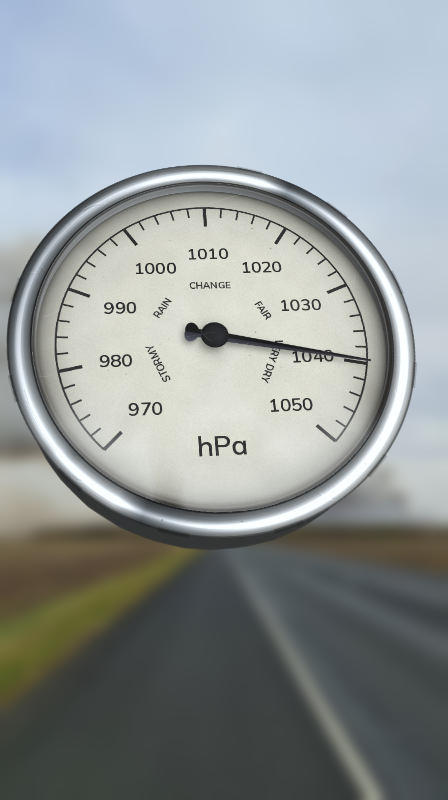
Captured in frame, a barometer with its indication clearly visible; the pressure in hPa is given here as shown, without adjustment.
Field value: 1040 hPa
